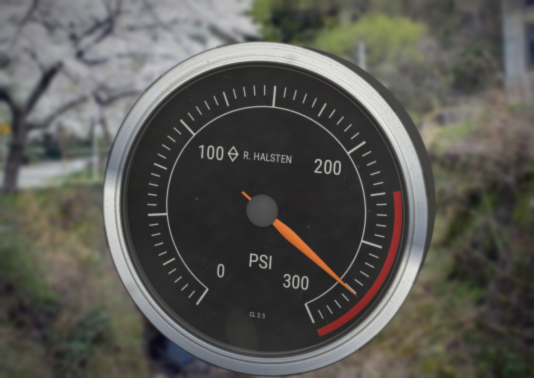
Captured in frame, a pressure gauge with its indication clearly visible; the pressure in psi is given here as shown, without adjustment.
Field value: 275 psi
